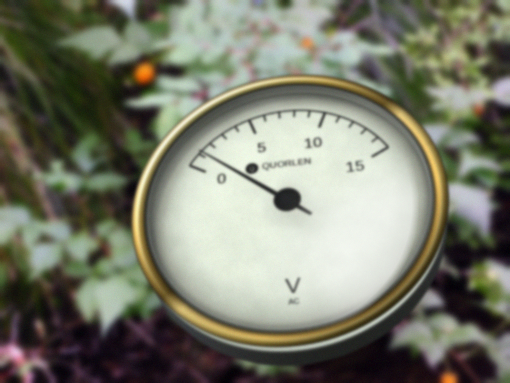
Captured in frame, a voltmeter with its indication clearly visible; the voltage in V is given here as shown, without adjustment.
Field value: 1 V
